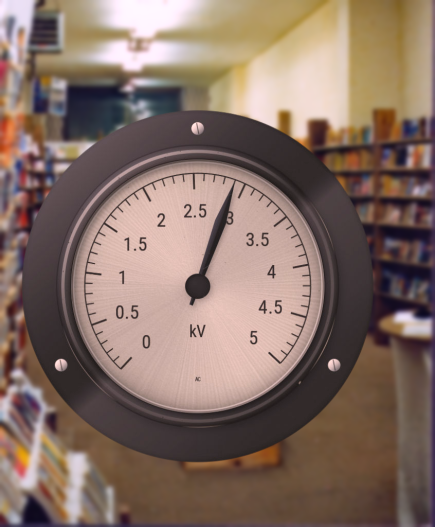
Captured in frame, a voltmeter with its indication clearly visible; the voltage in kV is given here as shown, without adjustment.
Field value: 2.9 kV
